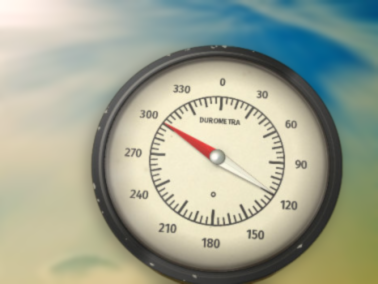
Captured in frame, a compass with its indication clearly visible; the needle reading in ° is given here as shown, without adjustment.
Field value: 300 °
